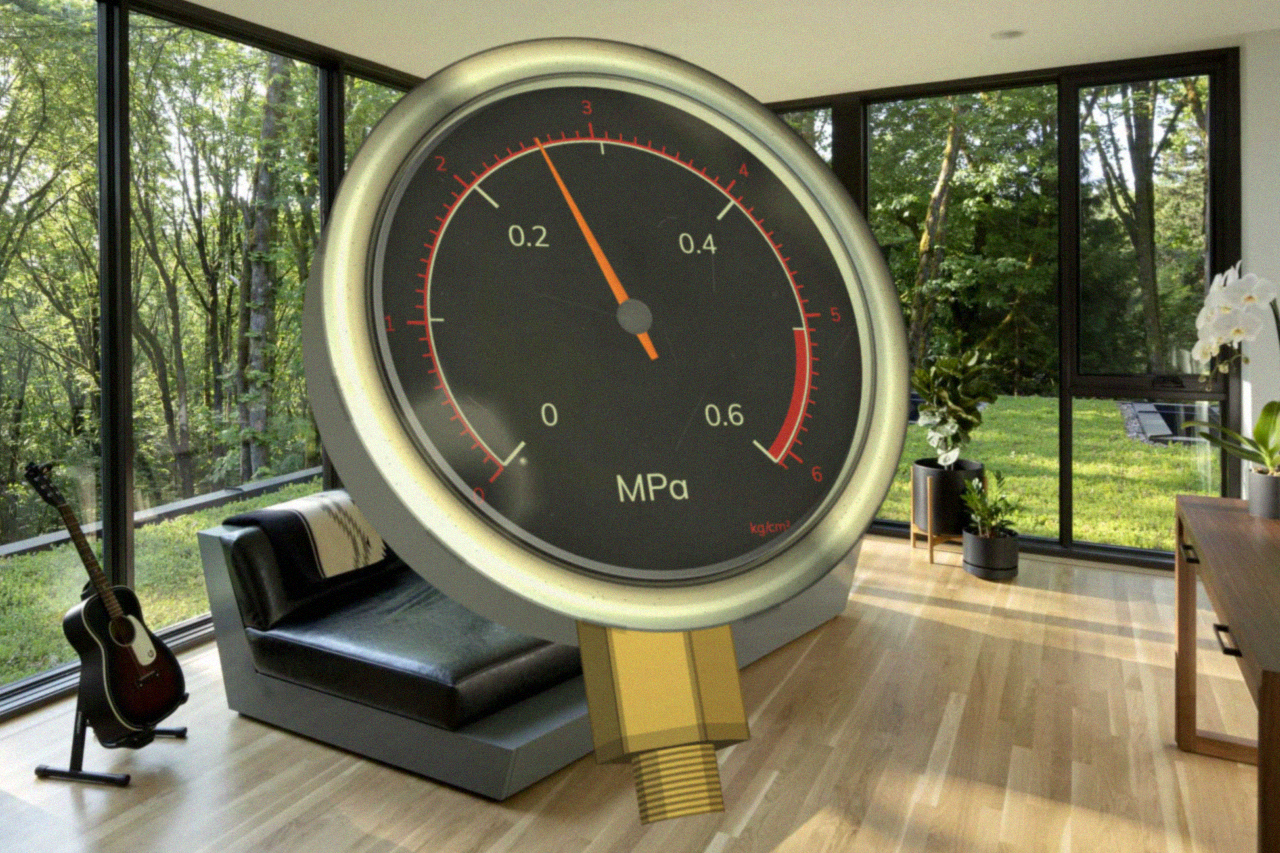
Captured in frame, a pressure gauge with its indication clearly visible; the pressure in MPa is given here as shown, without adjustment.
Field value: 0.25 MPa
